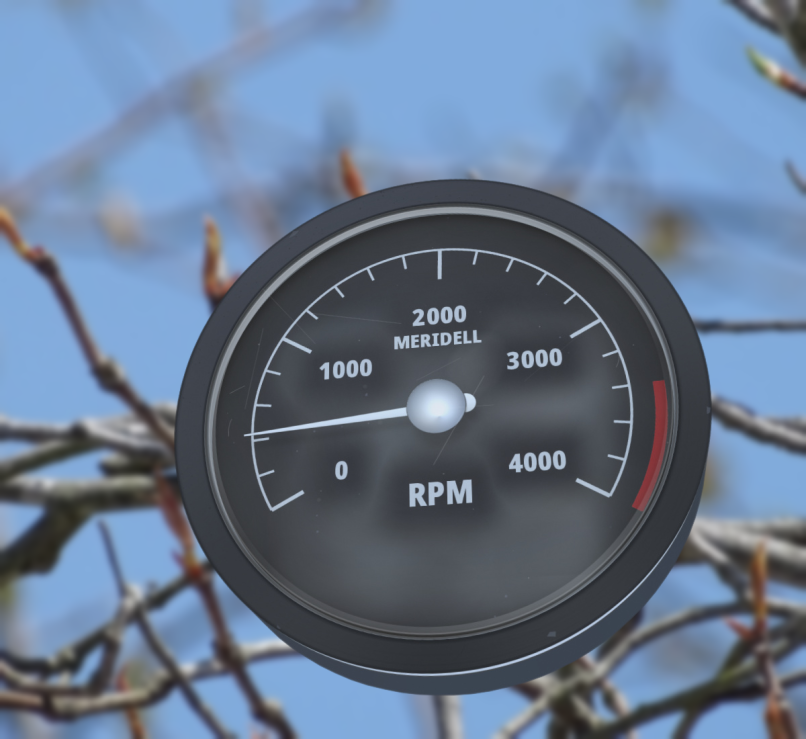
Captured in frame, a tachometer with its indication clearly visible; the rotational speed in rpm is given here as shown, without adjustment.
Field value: 400 rpm
